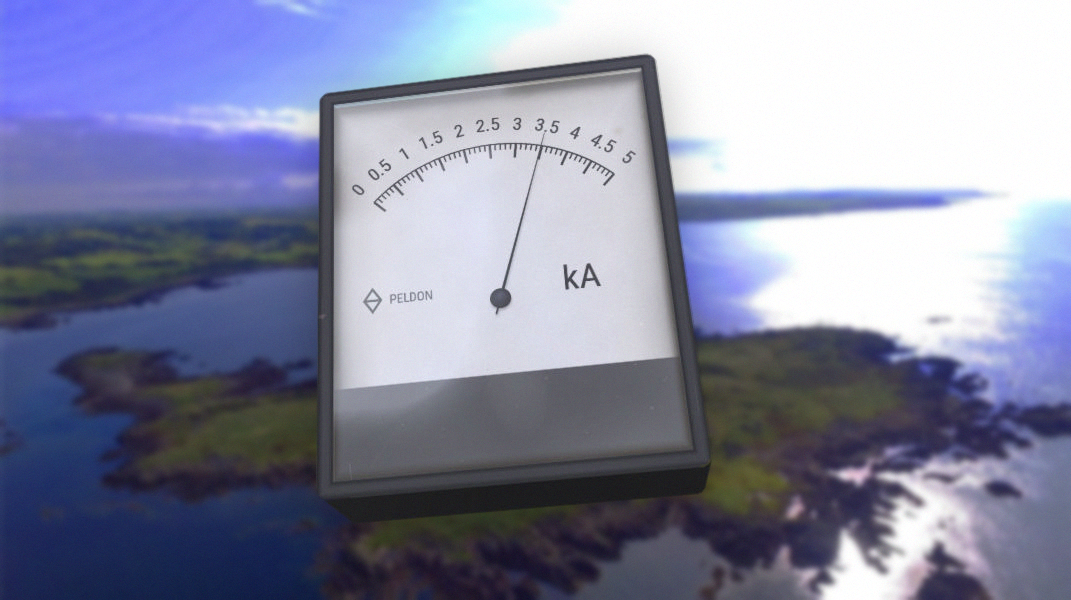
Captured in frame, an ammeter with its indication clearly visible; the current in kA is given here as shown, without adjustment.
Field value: 3.5 kA
